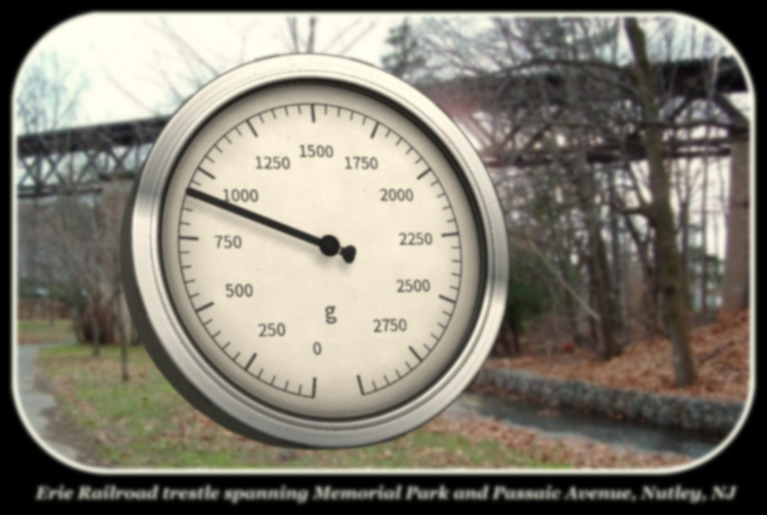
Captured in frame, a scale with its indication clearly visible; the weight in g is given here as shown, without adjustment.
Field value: 900 g
